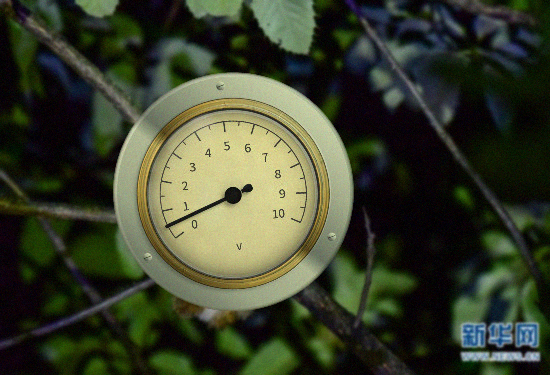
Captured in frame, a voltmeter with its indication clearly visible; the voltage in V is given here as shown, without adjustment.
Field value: 0.5 V
